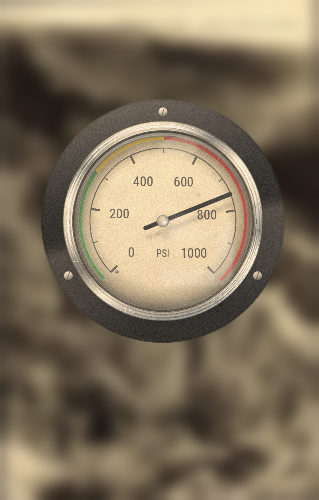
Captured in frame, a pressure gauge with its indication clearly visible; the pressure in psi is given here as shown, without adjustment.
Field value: 750 psi
